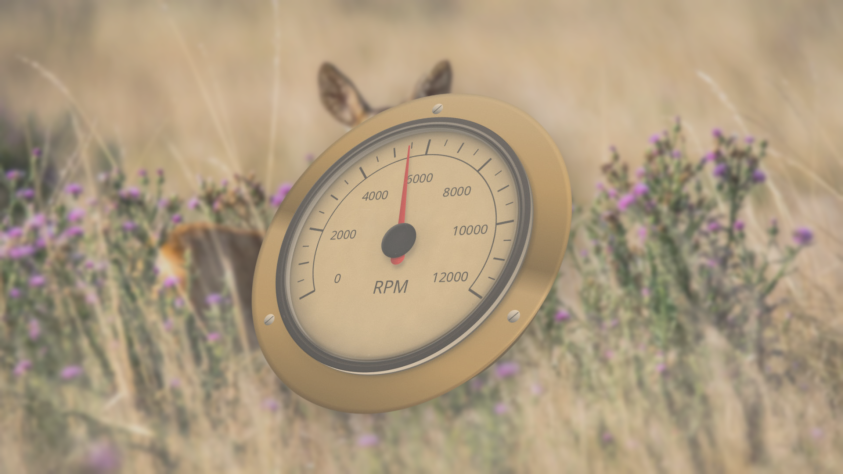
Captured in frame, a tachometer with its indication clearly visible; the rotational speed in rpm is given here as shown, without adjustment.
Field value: 5500 rpm
